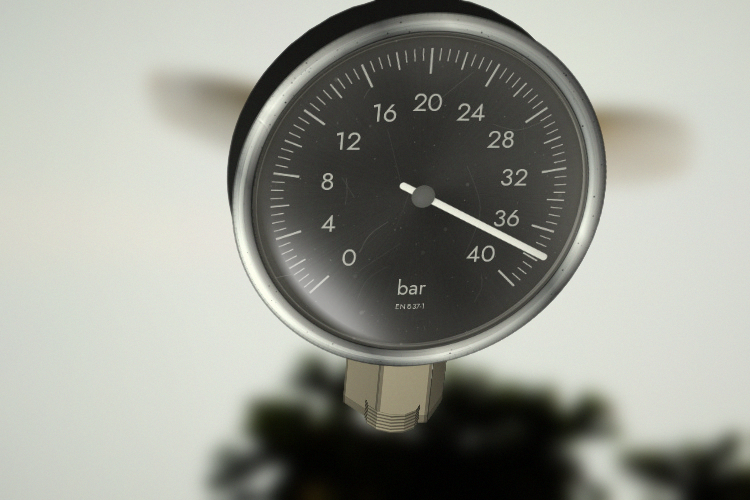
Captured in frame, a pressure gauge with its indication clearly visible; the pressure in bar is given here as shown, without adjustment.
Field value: 37.5 bar
